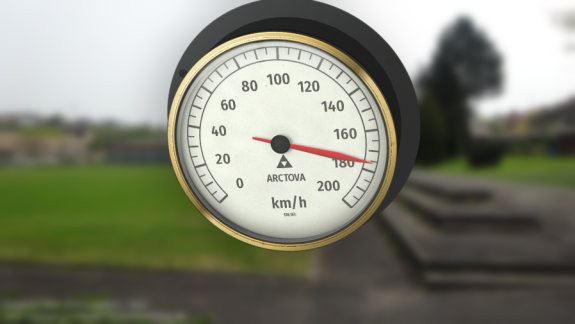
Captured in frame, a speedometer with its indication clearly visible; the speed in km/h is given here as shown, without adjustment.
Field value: 175 km/h
